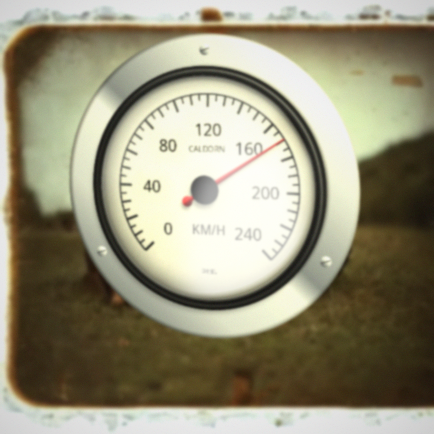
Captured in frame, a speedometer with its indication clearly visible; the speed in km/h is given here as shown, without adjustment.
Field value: 170 km/h
